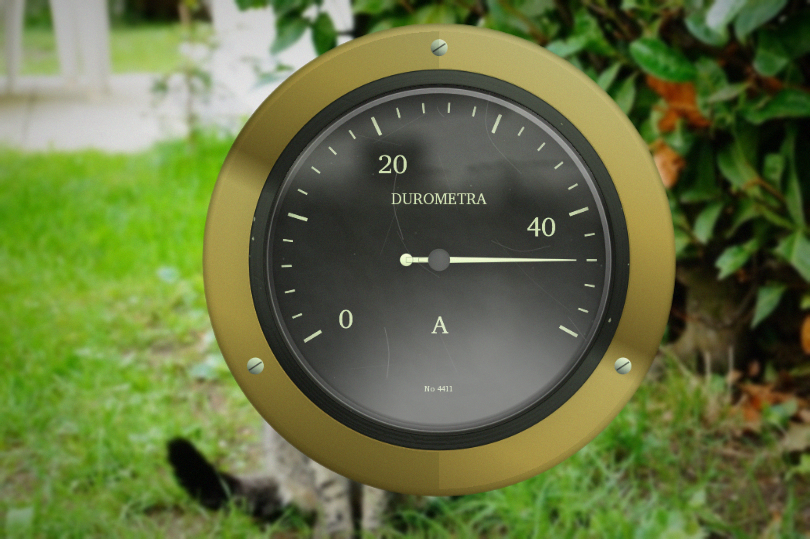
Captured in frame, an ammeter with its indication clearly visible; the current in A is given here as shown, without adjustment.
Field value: 44 A
